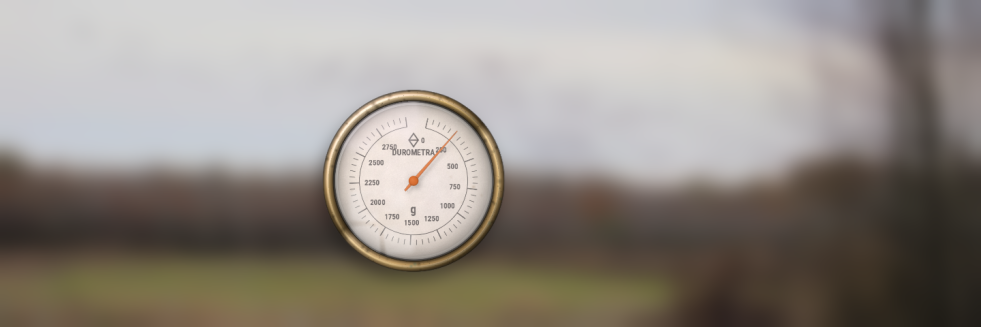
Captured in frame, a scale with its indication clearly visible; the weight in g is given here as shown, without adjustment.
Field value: 250 g
